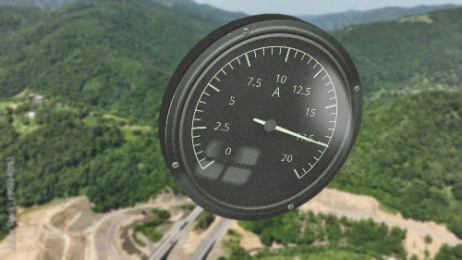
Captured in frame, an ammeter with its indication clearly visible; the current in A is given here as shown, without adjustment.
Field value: 17.5 A
